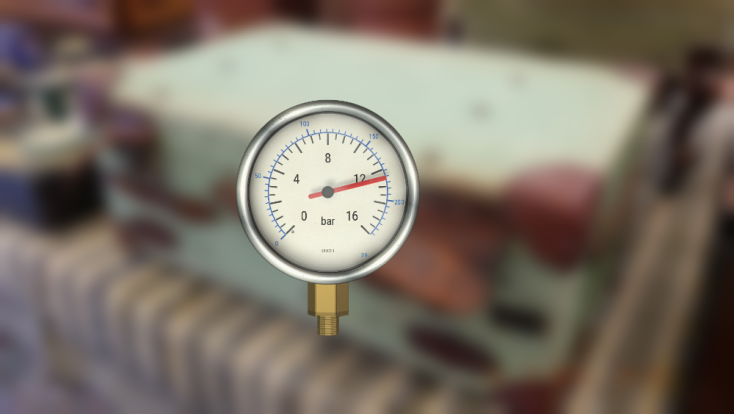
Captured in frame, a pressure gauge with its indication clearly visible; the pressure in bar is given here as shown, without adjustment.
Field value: 12.5 bar
